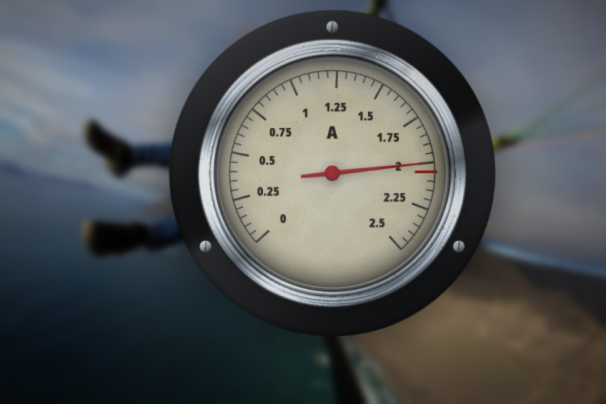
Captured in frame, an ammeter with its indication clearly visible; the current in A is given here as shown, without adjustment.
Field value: 2 A
